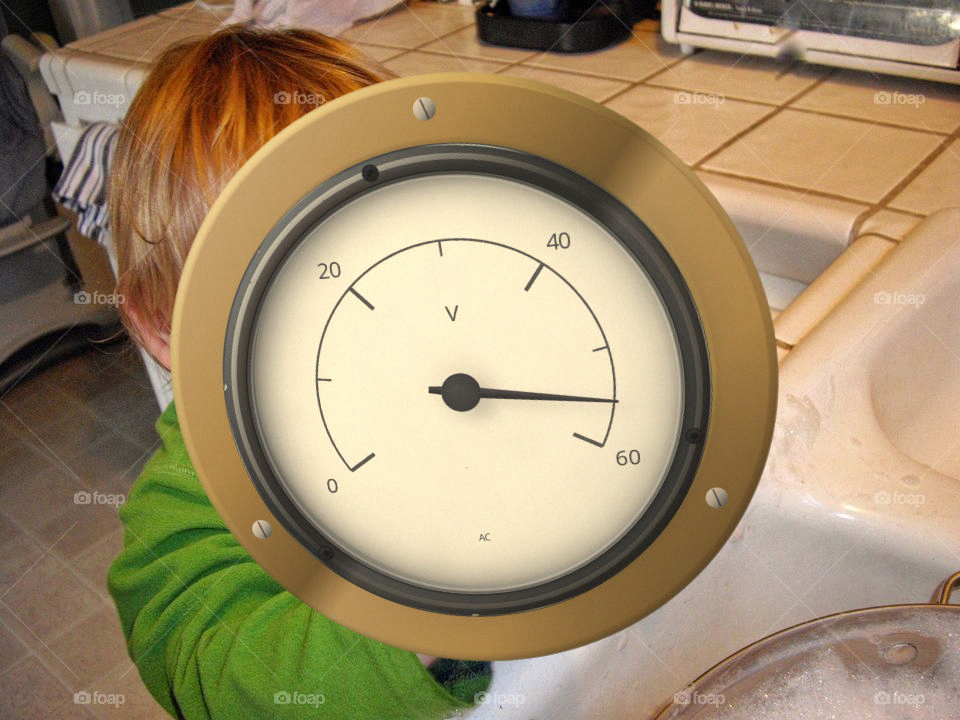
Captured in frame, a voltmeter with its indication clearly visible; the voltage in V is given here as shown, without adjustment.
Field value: 55 V
